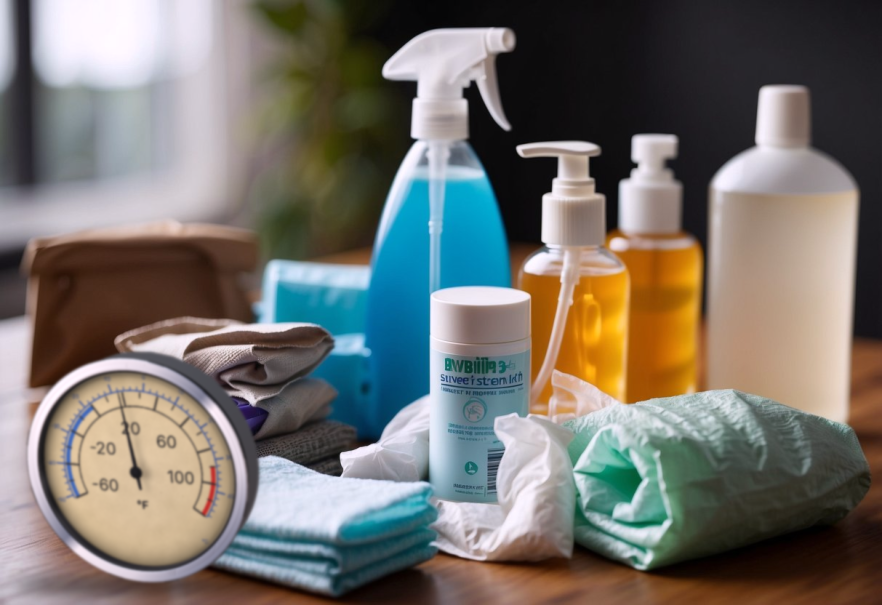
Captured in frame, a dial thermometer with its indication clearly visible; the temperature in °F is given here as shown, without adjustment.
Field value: 20 °F
